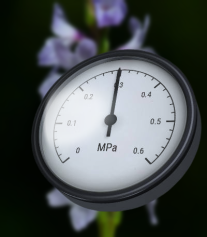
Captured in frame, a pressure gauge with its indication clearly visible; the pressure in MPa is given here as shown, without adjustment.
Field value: 0.3 MPa
